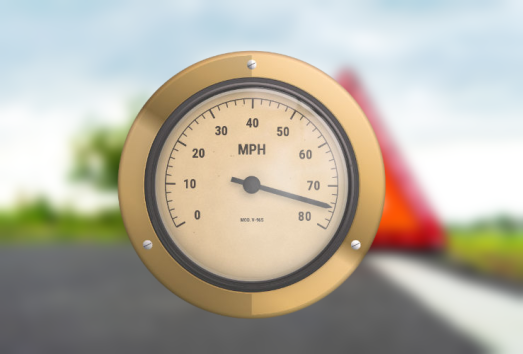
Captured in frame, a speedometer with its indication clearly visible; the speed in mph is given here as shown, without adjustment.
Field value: 75 mph
